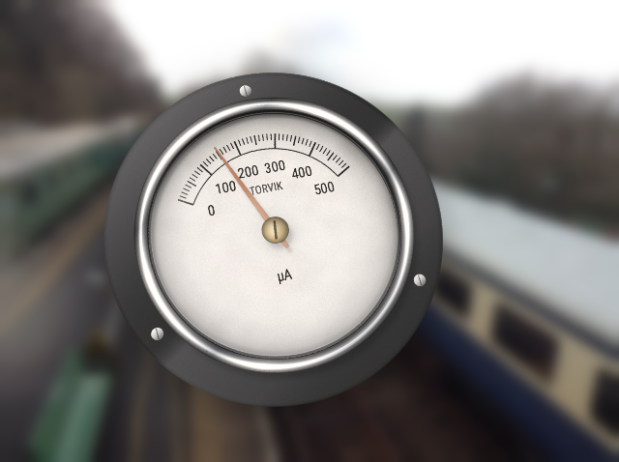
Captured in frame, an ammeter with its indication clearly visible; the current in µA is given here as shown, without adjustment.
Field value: 150 µA
